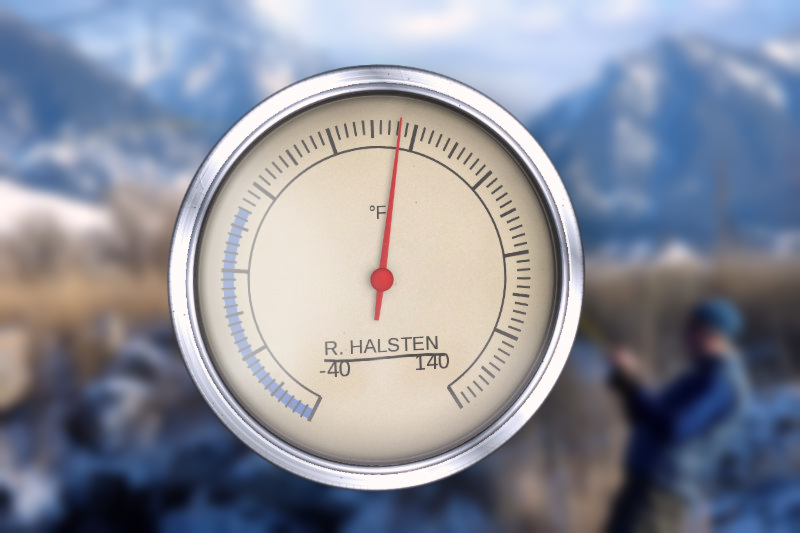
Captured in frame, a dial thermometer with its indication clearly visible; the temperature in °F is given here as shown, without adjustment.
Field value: 56 °F
